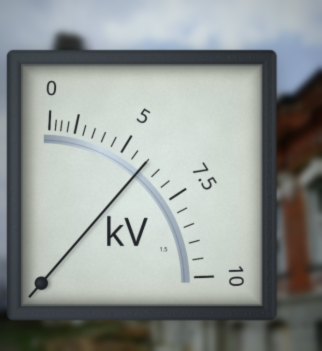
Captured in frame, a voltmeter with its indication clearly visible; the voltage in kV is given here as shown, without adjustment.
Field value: 6 kV
